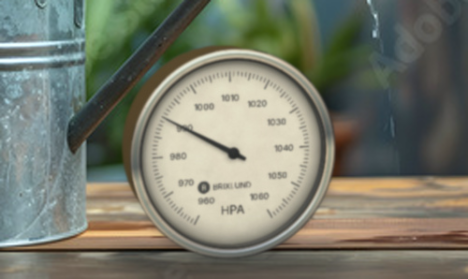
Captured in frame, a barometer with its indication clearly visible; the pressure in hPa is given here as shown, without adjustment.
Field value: 990 hPa
